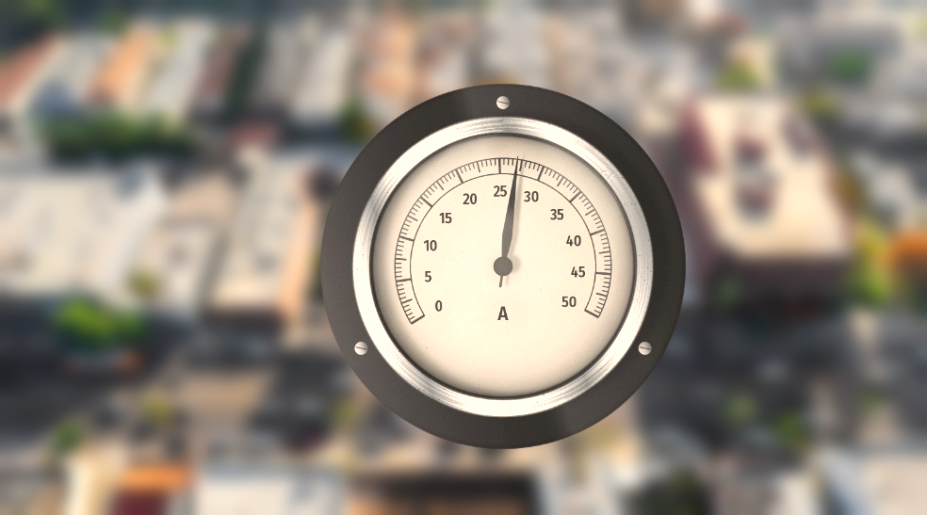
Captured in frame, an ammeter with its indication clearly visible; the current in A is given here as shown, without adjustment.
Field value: 27 A
